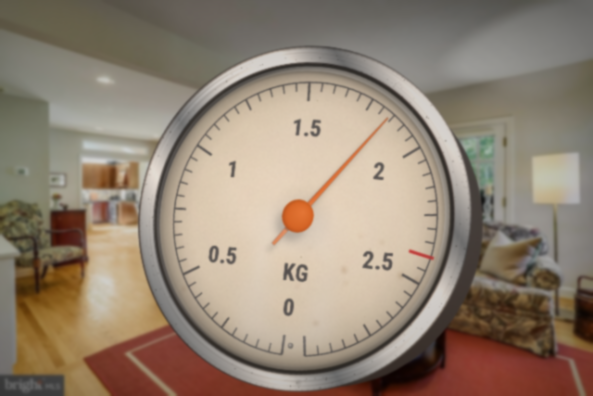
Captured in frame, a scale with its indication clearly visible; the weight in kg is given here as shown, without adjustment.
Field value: 1.85 kg
